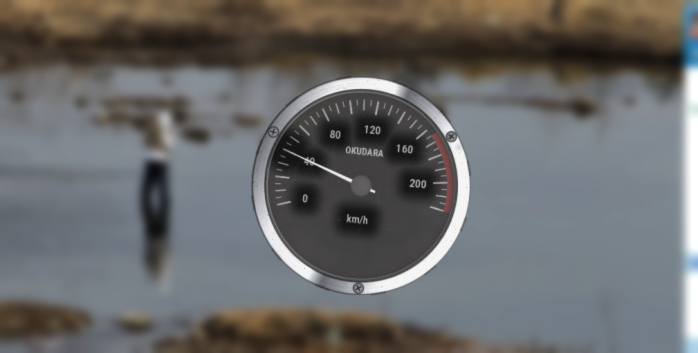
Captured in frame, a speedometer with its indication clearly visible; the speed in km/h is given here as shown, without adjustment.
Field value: 40 km/h
